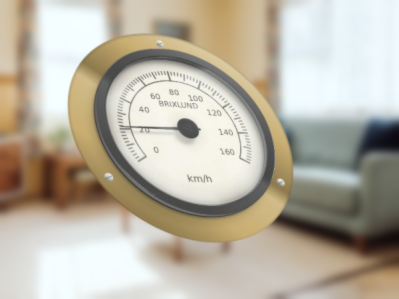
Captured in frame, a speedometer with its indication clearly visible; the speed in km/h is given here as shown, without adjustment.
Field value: 20 km/h
